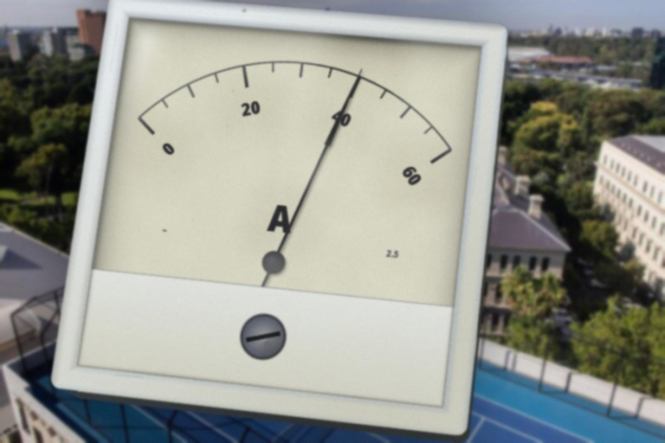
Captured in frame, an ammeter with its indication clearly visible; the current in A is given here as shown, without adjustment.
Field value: 40 A
